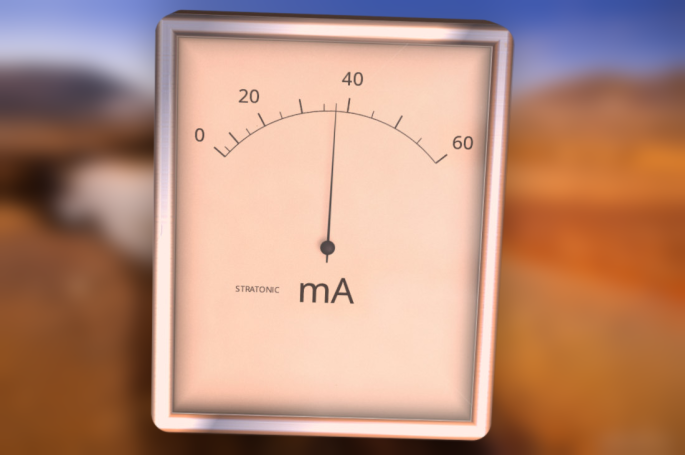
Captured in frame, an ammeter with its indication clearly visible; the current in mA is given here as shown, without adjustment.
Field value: 37.5 mA
